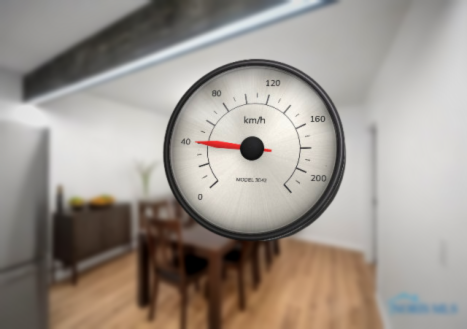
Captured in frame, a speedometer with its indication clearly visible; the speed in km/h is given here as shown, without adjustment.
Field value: 40 km/h
